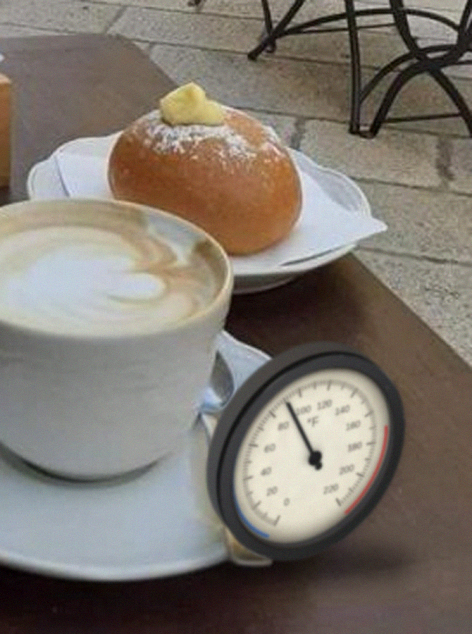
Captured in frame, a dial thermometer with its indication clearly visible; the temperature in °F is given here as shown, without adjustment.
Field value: 90 °F
